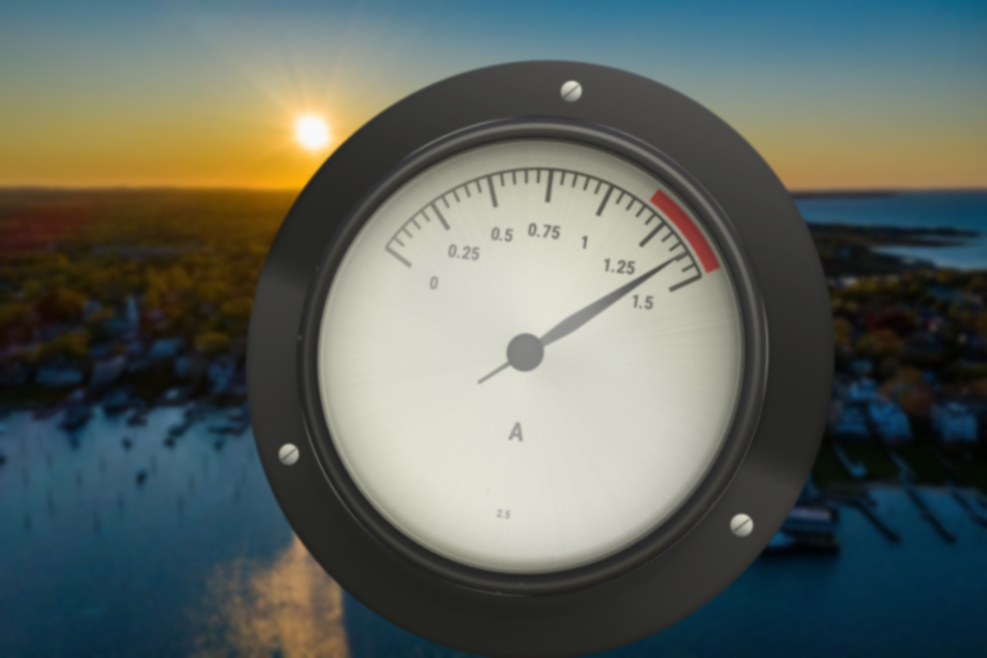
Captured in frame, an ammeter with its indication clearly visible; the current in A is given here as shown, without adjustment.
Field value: 1.4 A
